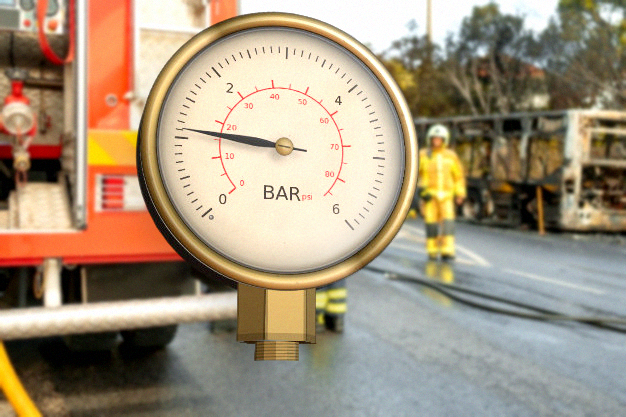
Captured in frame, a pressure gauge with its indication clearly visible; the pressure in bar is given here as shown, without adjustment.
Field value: 1.1 bar
